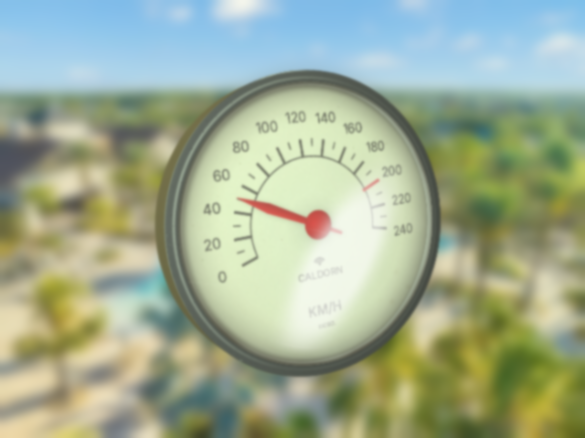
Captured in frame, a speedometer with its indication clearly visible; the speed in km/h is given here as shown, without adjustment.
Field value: 50 km/h
